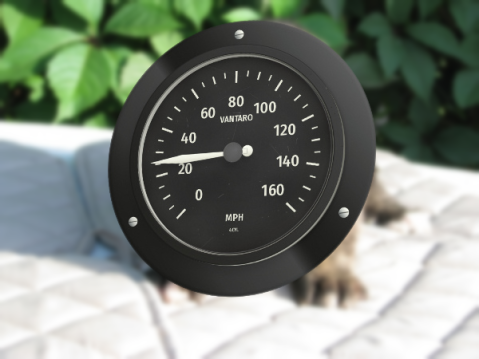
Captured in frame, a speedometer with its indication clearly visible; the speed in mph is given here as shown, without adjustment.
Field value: 25 mph
